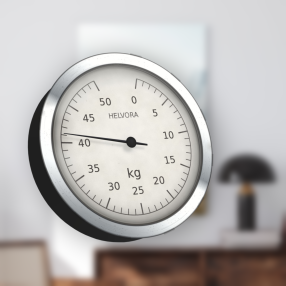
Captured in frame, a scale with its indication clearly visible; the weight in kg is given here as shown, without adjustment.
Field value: 41 kg
